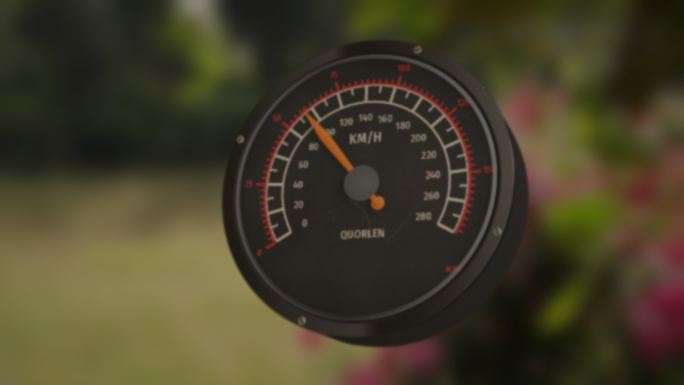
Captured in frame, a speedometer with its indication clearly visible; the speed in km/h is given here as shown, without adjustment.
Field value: 95 km/h
